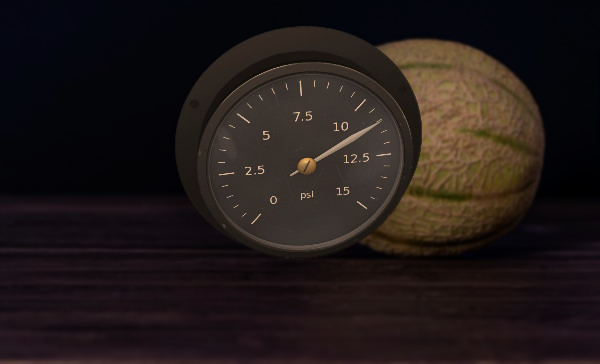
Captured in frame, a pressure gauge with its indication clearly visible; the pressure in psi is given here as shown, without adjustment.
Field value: 11 psi
